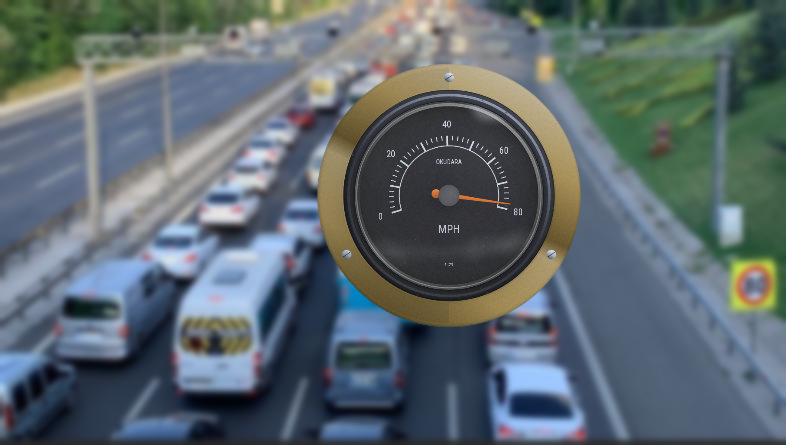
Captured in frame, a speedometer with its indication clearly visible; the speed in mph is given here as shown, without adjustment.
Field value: 78 mph
